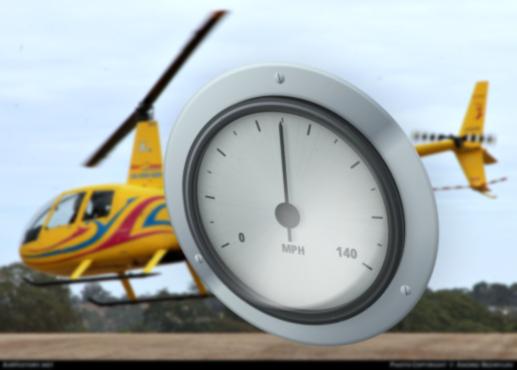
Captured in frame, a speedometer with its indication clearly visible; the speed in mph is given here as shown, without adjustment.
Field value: 70 mph
